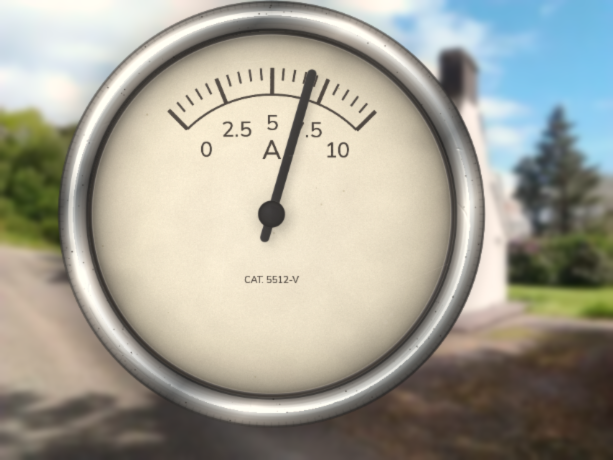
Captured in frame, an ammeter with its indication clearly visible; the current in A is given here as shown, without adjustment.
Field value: 6.75 A
